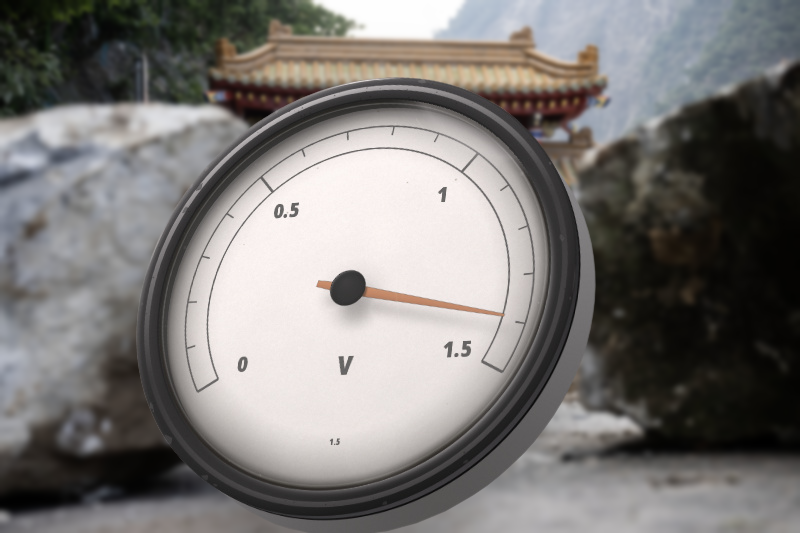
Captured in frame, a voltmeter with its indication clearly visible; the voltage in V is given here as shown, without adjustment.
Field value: 1.4 V
